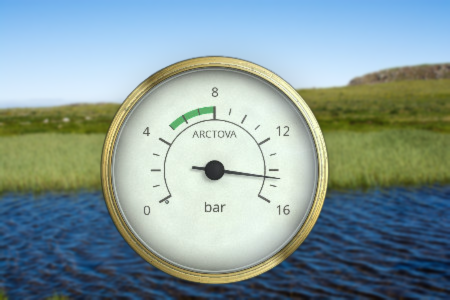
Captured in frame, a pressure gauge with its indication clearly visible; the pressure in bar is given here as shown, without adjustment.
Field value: 14.5 bar
